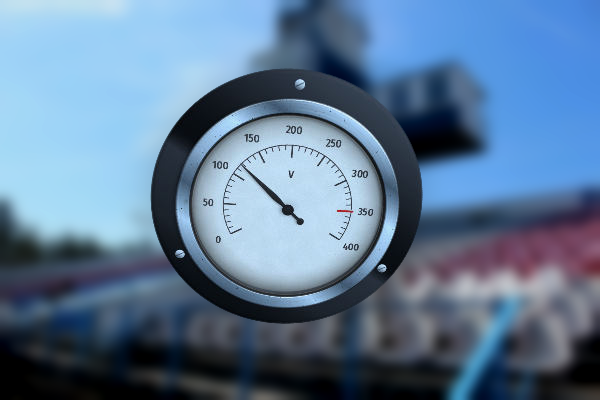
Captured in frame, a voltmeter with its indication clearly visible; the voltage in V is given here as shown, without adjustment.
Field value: 120 V
